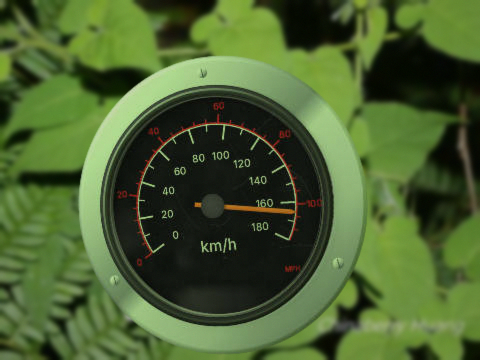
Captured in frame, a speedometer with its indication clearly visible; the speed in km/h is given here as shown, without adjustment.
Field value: 165 km/h
